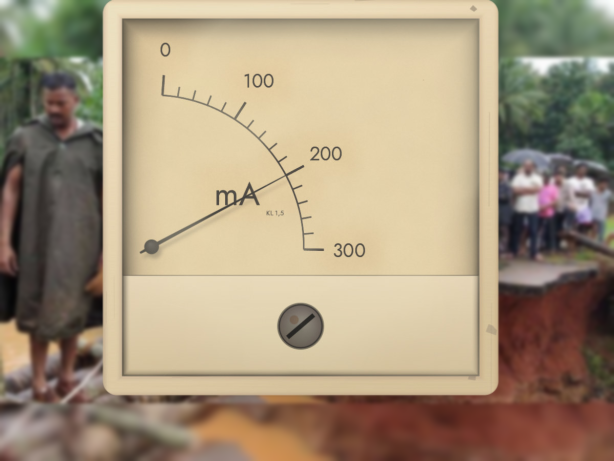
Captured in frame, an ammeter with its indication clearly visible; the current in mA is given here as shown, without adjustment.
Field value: 200 mA
